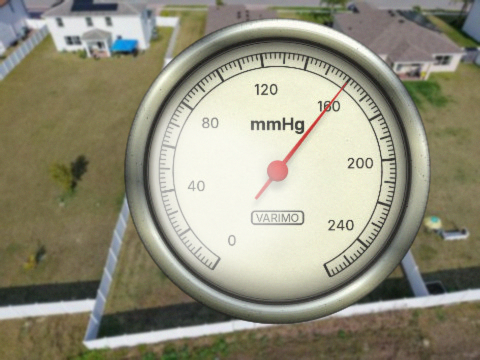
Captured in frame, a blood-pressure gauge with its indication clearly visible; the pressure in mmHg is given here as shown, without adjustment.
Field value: 160 mmHg
